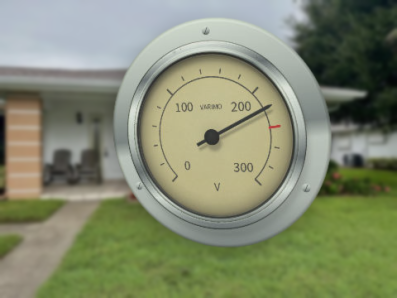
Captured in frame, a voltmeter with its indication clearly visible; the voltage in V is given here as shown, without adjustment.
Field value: 220 V
